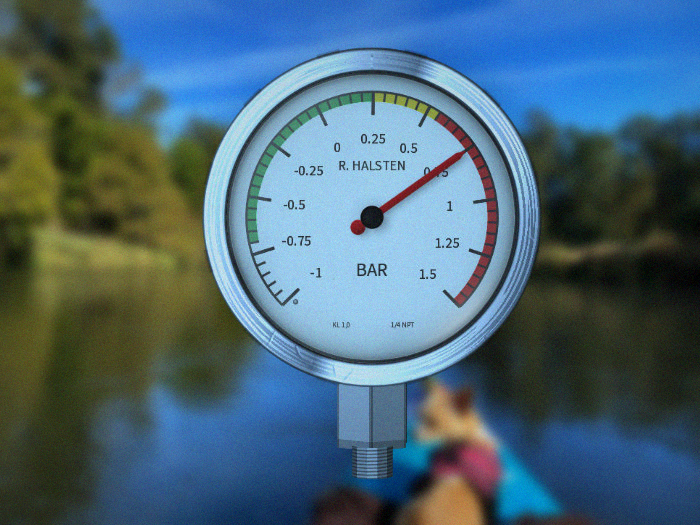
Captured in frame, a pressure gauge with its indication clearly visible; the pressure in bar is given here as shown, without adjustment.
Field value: 0.75 bar
